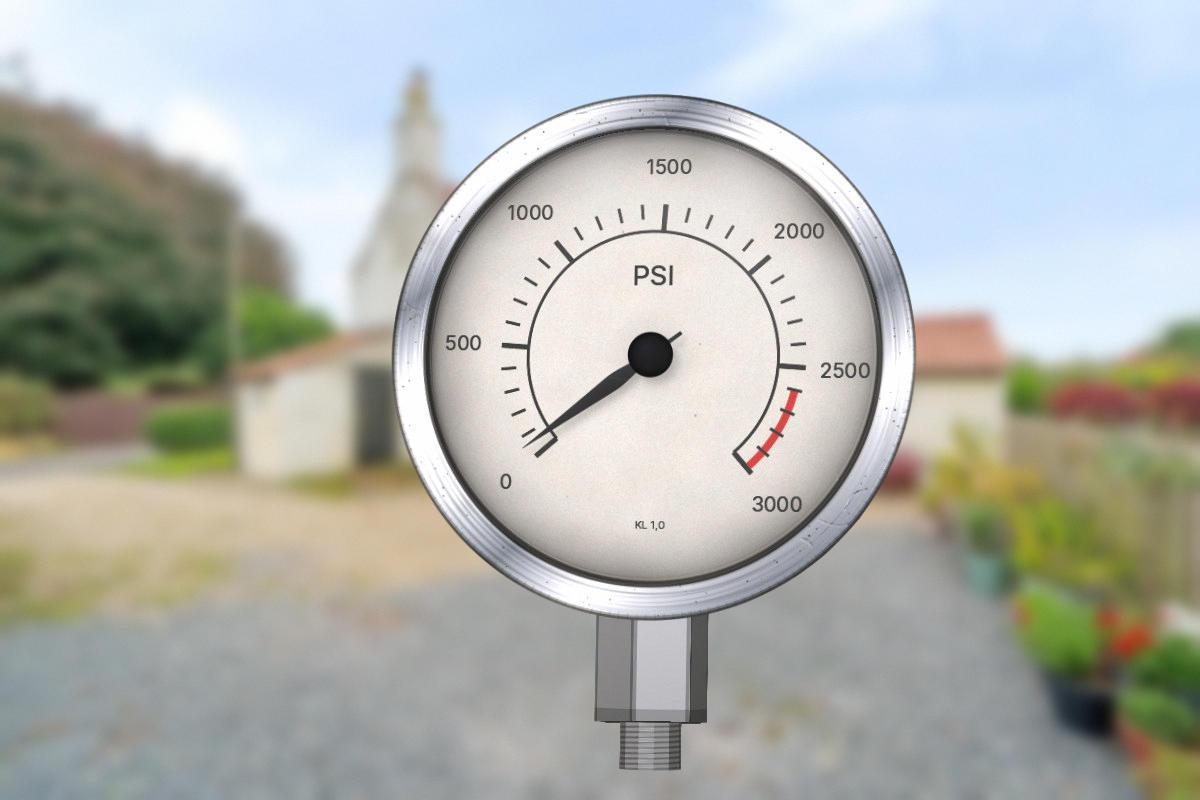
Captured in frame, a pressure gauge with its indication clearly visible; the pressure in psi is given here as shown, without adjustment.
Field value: 50 psi
